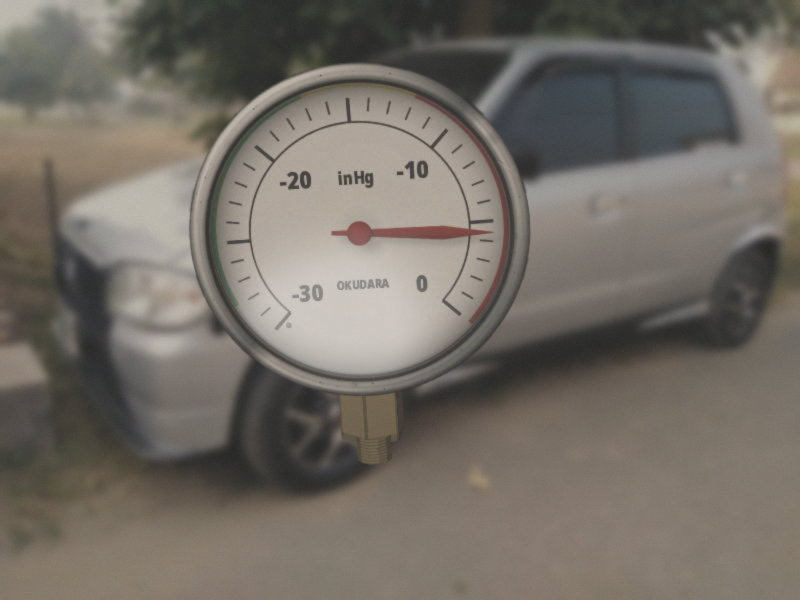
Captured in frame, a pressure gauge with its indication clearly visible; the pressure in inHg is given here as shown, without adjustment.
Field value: -4.5 inHg
